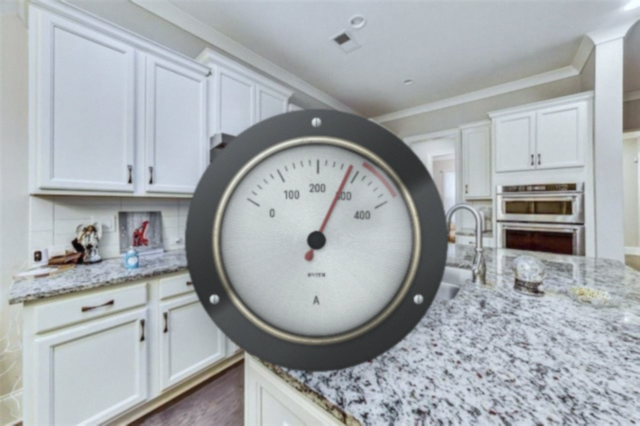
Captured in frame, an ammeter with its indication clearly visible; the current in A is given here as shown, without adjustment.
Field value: 280 A
